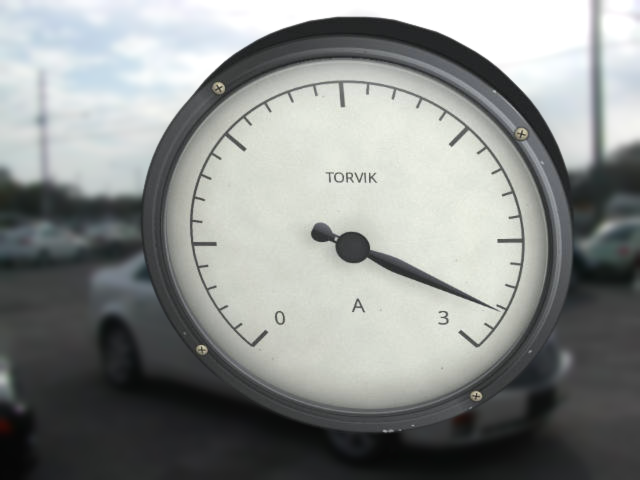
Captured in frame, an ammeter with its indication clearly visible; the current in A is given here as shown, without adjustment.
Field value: 2.8 A
